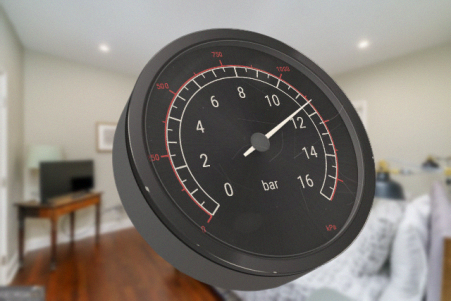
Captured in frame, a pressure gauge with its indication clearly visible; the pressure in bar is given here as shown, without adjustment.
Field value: 11.5 bar
